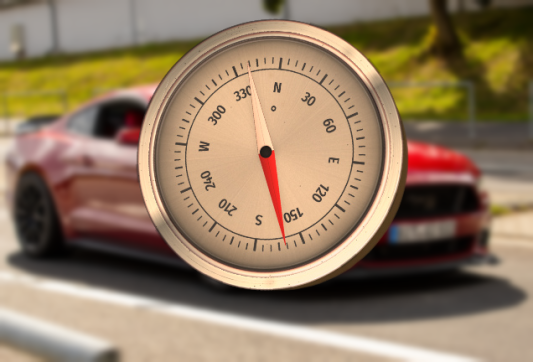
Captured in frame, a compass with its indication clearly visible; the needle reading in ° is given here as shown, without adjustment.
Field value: 160 °
